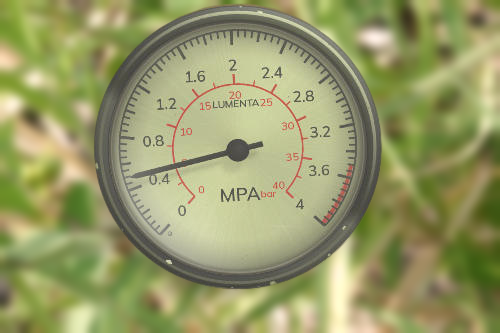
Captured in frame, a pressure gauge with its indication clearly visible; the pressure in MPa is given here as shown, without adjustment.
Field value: 0.5 MPa
